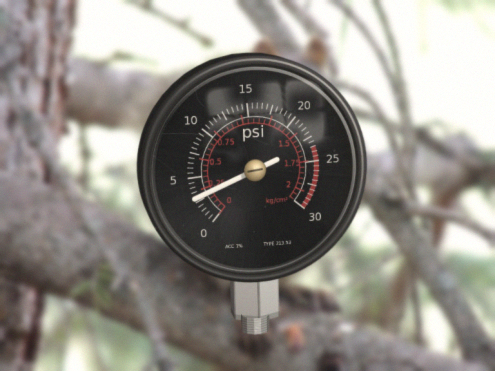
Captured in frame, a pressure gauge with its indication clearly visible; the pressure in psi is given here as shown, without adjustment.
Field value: 3 psi
